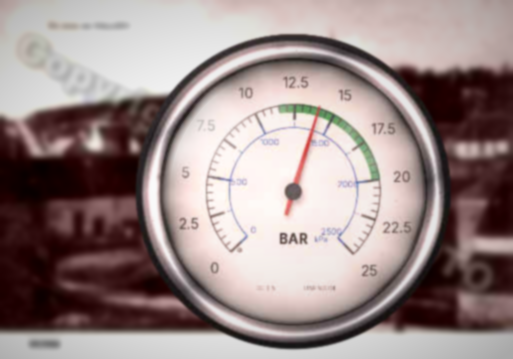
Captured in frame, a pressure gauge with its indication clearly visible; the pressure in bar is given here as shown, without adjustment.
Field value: 14 bar
